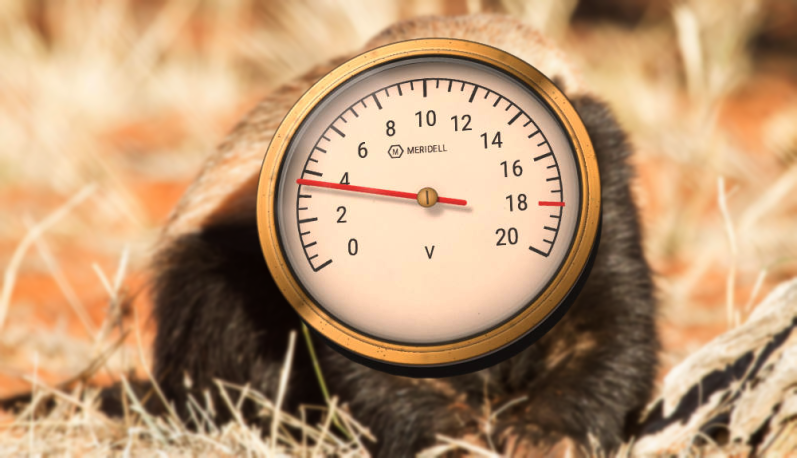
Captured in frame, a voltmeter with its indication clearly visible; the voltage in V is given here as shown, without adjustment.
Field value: 3.5 V
